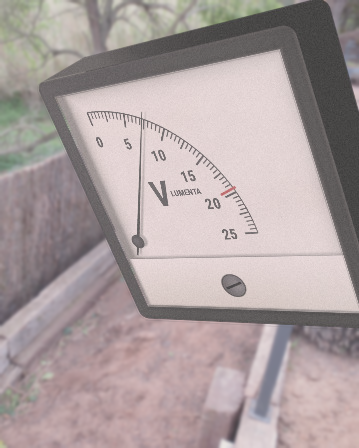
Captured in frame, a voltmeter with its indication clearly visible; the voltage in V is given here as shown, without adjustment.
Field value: 7.5 V
